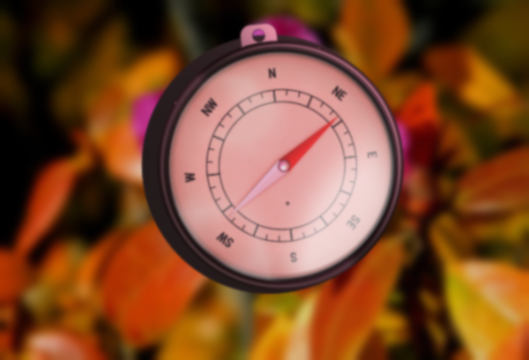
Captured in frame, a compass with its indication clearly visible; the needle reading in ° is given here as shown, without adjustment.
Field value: 55 °
